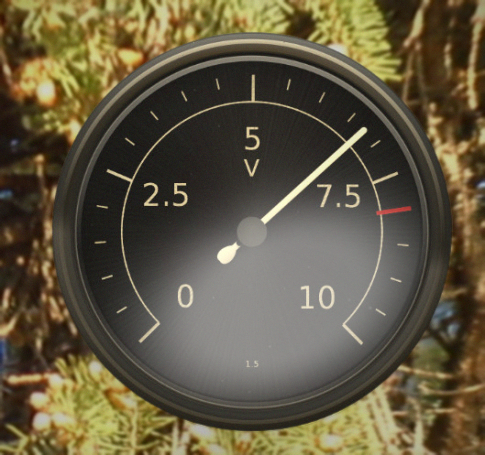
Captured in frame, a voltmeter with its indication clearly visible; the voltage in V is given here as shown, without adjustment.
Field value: 6.75 V
